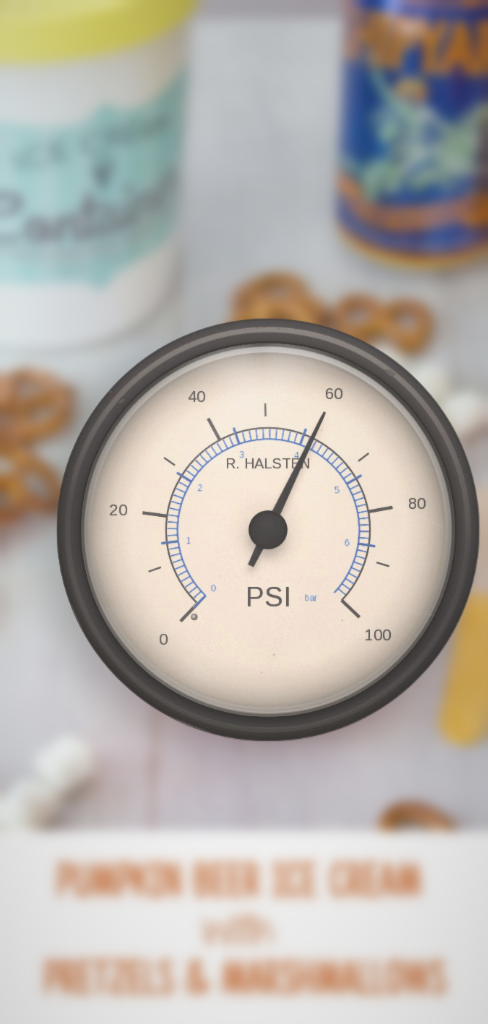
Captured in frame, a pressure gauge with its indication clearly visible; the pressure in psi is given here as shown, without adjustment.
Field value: 60 psi
